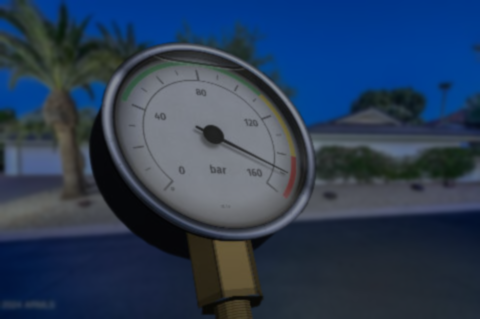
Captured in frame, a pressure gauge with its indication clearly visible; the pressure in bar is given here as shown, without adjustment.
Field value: 150 bar
